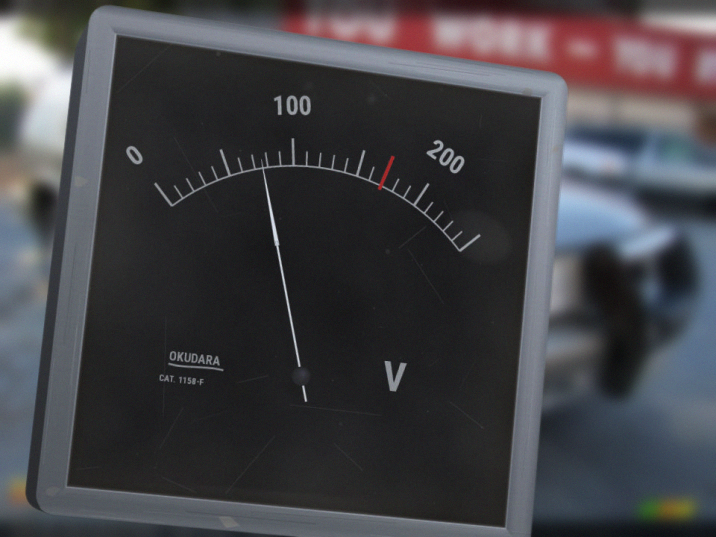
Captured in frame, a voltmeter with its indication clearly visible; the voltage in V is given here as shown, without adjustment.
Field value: 75 V
